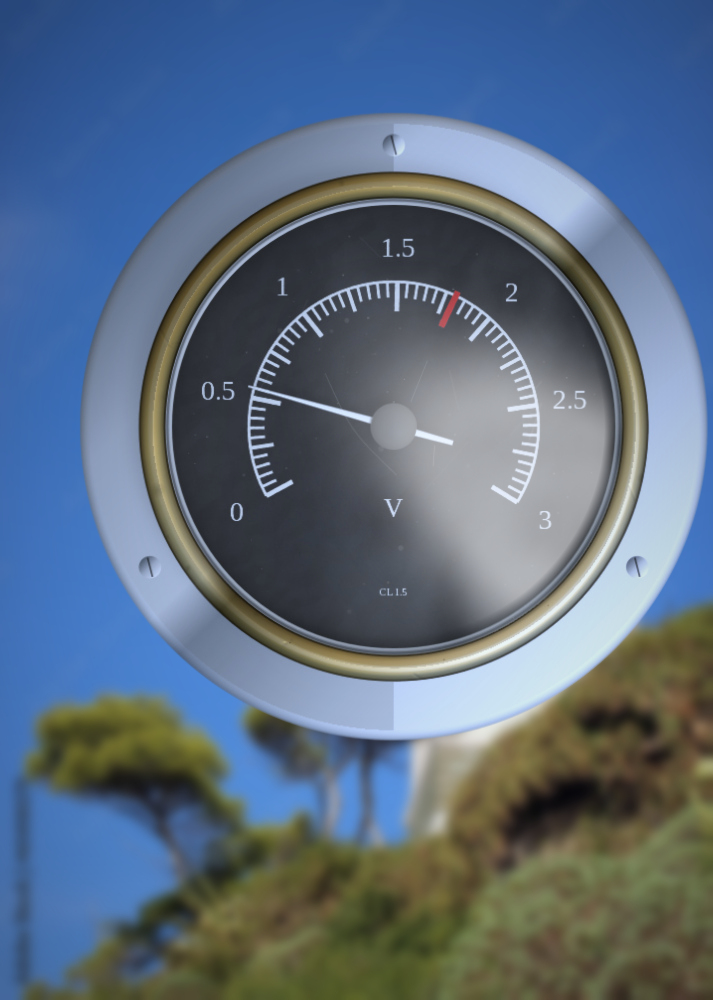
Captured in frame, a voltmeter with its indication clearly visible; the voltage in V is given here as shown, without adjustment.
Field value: 0.55 V
